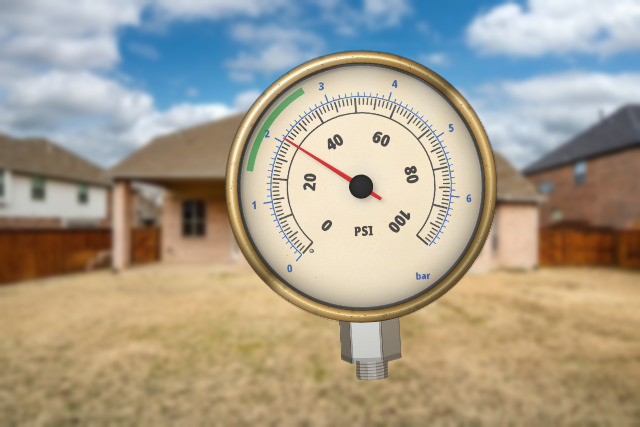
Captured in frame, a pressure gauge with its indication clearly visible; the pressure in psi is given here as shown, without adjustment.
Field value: 30 psi
